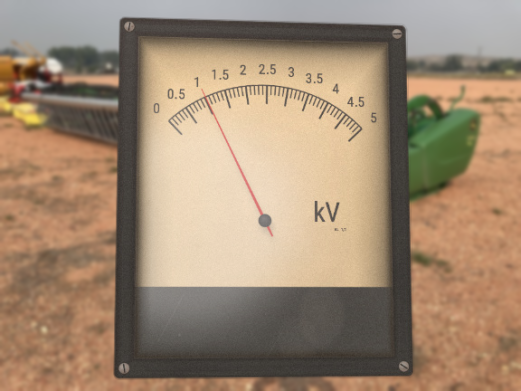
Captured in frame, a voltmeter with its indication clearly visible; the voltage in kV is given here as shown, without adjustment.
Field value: 1 kV
